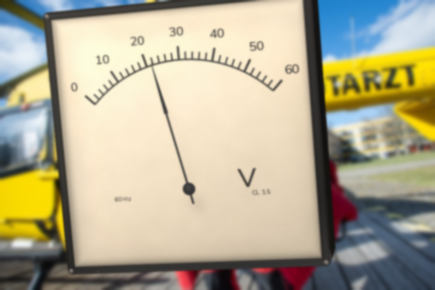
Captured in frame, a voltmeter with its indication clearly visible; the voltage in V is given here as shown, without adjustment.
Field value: 22 V
